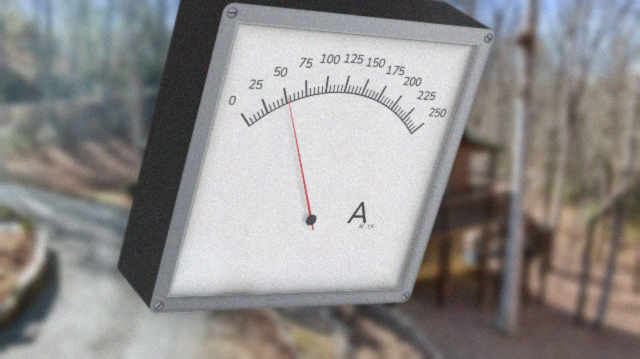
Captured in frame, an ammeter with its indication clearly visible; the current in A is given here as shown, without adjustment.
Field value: 50 A
